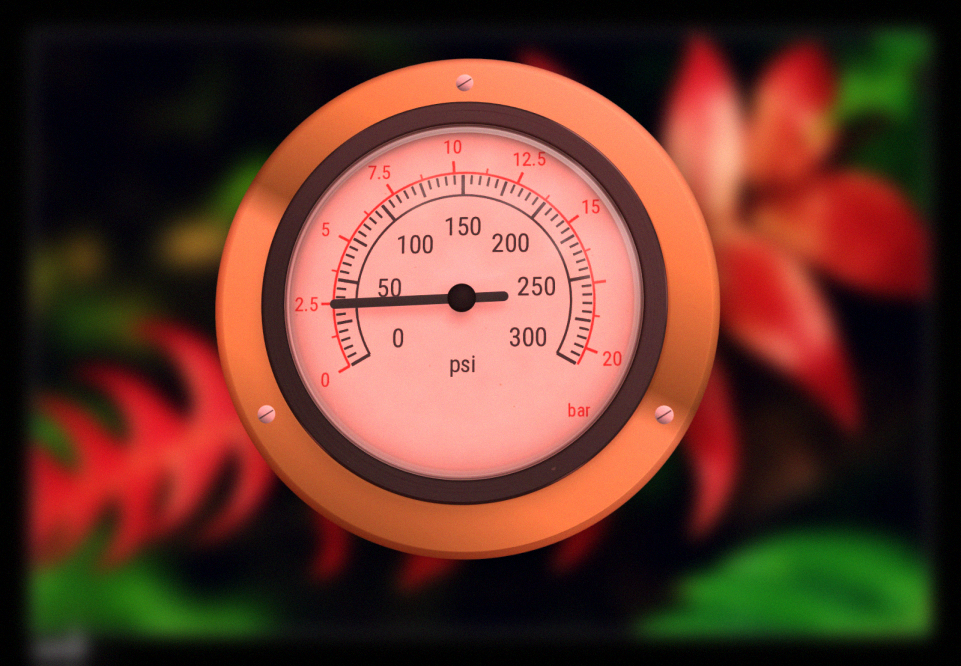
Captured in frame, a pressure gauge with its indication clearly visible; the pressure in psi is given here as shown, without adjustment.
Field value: 35 psi
